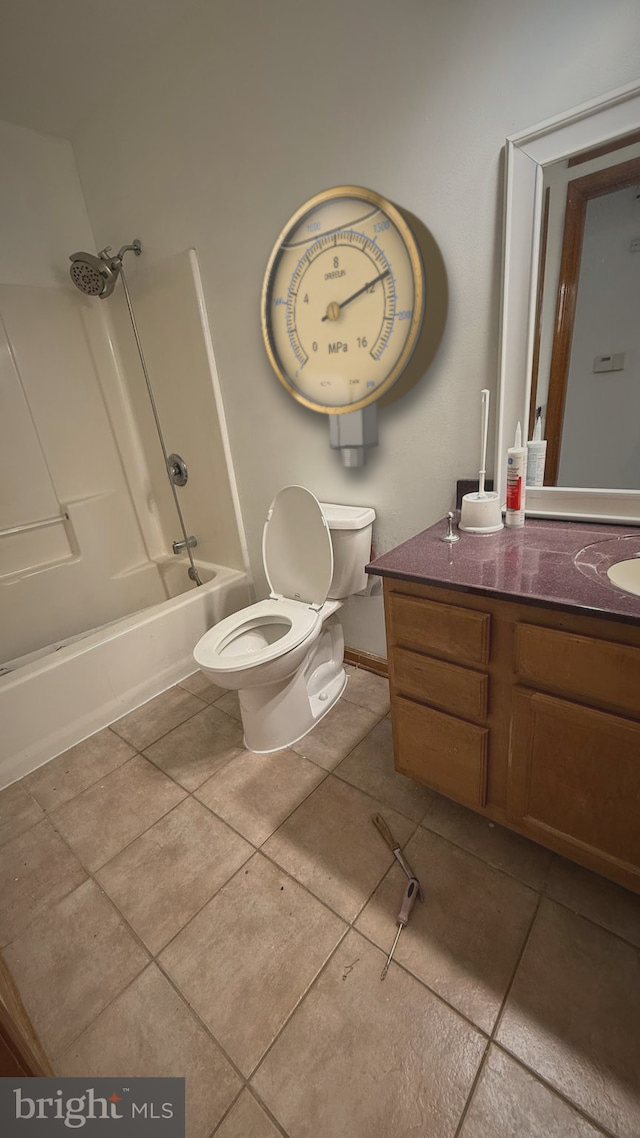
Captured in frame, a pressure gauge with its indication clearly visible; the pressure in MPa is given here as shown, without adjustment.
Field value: 12 MPa
